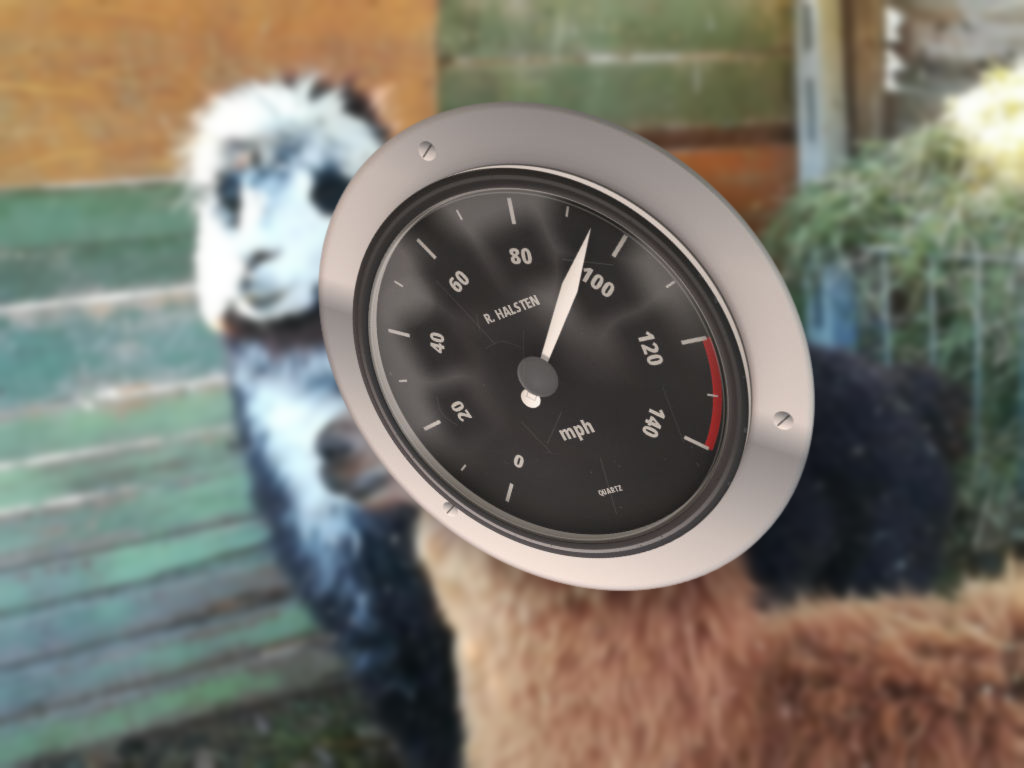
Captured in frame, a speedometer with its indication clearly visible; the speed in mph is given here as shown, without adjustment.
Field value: 95 mph
